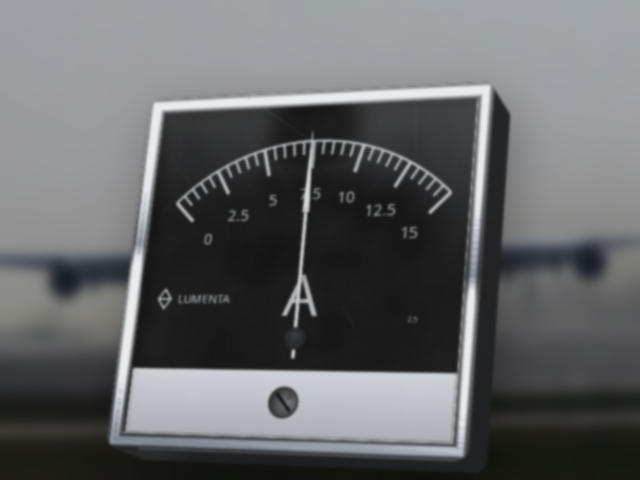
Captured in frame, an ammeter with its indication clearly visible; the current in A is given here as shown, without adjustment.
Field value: 7.5 A
